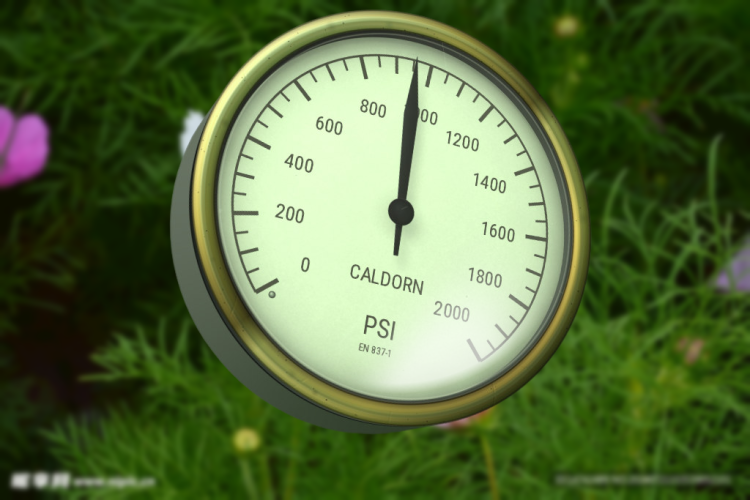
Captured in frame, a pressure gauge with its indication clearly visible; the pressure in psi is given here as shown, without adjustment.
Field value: 950 psi
